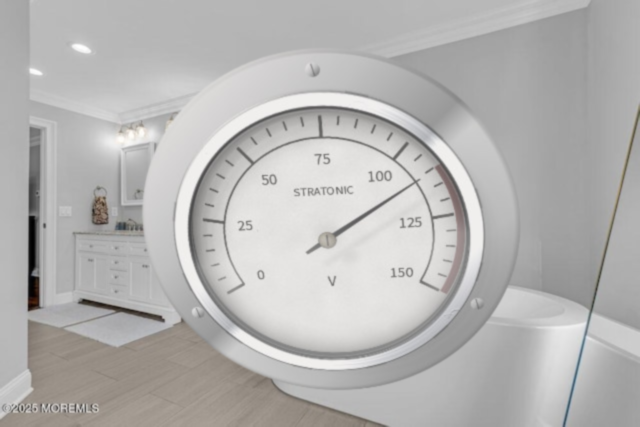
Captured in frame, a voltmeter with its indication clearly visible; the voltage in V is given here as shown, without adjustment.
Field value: 110 V
